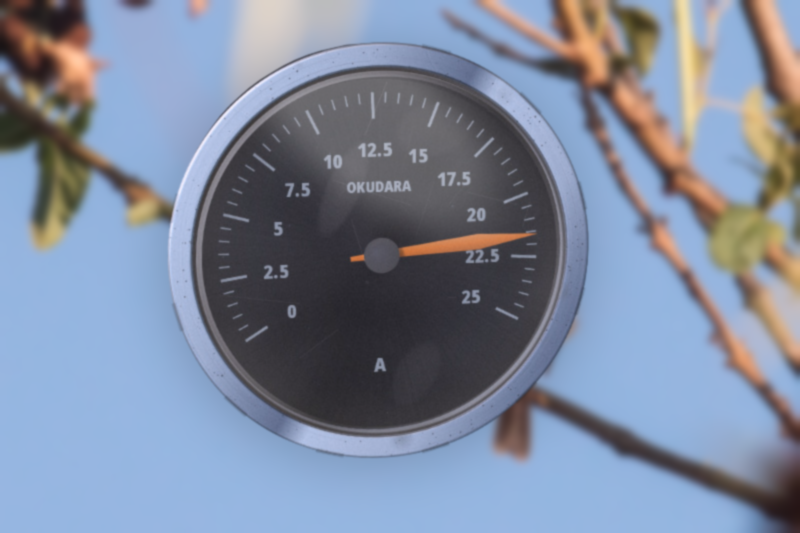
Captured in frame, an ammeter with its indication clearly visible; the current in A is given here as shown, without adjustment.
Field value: 21.5 A
